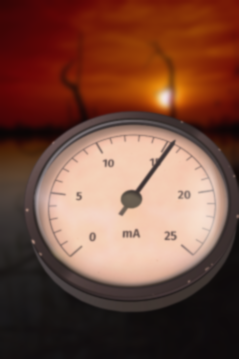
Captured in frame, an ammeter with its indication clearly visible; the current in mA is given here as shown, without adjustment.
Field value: 15.5 mA
